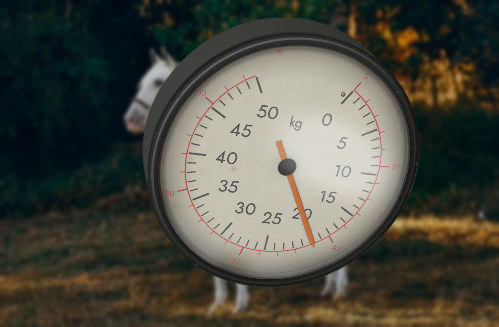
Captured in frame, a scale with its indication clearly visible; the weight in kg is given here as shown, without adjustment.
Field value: 20 kg
